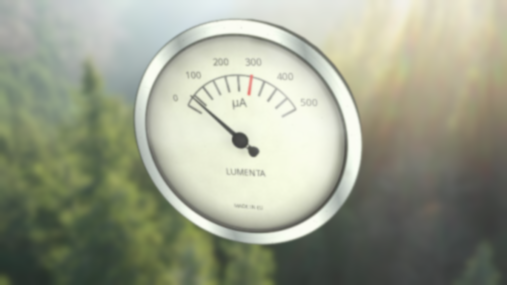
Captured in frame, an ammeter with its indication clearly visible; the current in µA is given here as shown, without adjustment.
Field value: 50 µA
